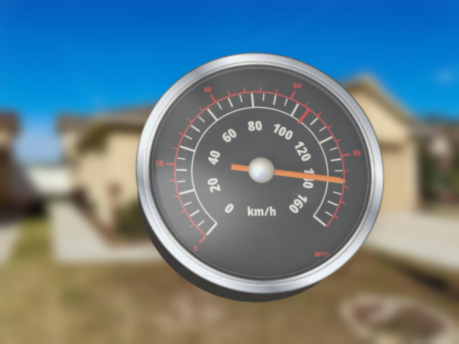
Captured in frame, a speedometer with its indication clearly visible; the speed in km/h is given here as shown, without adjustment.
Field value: 140 km/h
